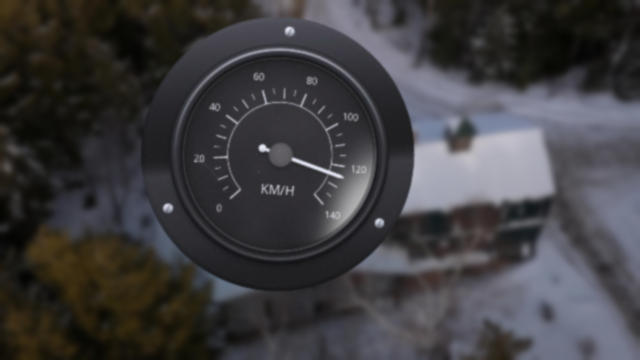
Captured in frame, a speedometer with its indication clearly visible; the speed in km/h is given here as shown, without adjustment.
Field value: 125 km/h
